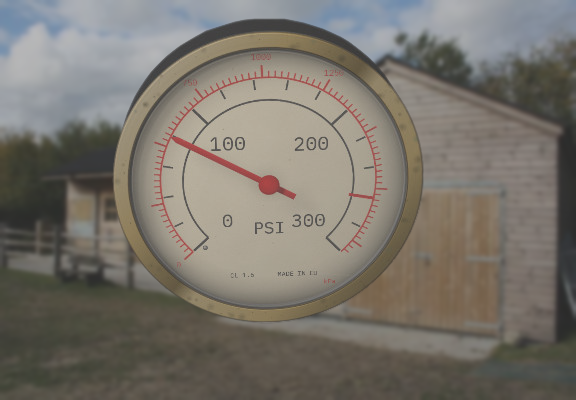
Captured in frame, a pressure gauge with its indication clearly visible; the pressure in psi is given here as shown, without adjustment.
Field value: 80 psi
